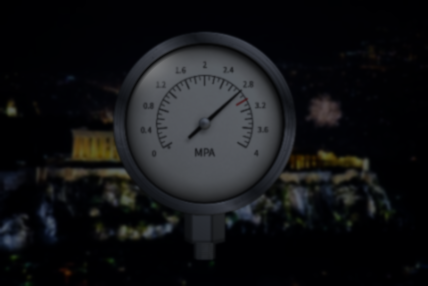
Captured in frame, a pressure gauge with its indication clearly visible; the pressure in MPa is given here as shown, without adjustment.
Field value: 2.8 MPa
